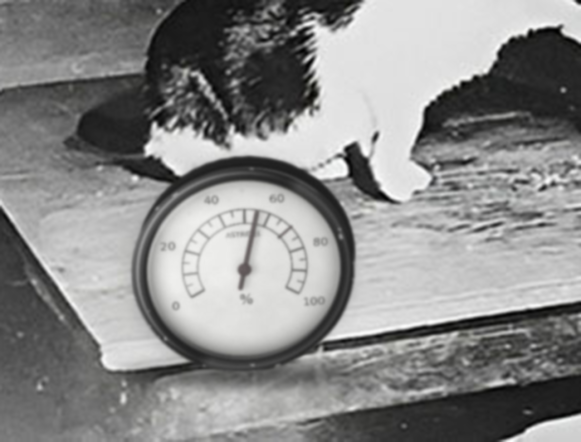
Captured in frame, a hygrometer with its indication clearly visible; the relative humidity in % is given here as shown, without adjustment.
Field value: 55 %
